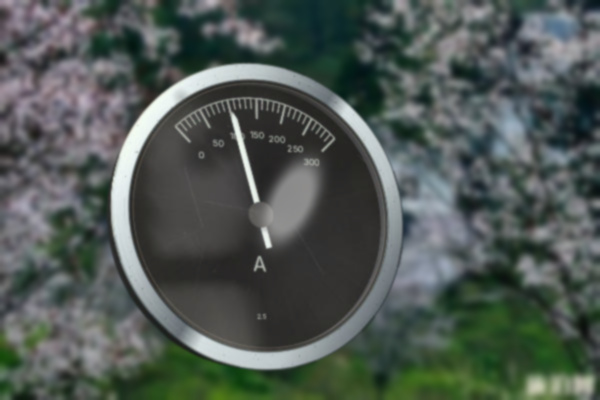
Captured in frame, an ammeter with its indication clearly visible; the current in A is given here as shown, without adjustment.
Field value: 100 A
